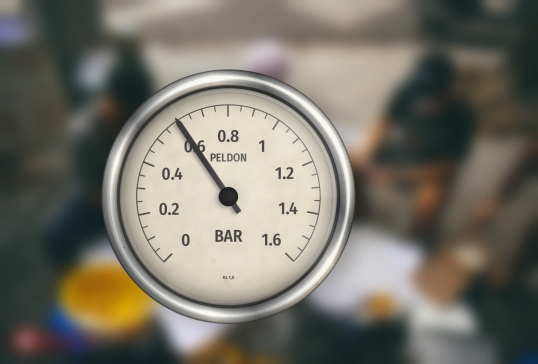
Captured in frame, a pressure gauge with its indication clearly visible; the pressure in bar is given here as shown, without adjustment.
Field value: 0.6 bar
